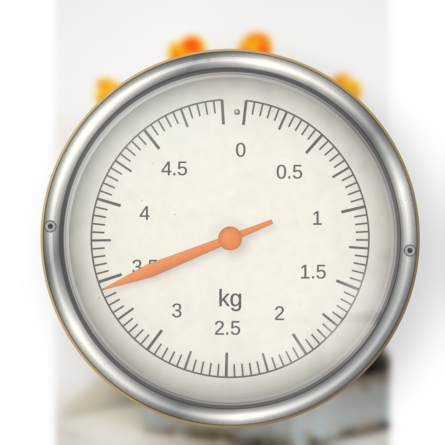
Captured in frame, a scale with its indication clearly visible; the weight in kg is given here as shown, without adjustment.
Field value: 3.45 kg
